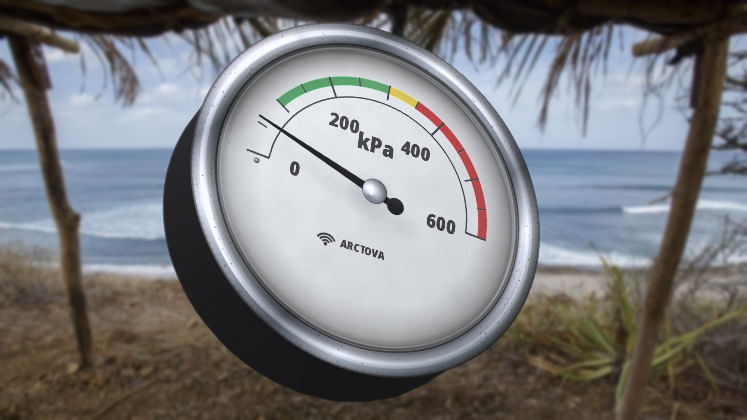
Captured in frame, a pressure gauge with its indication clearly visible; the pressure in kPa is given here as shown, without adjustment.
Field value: 50 kPa
